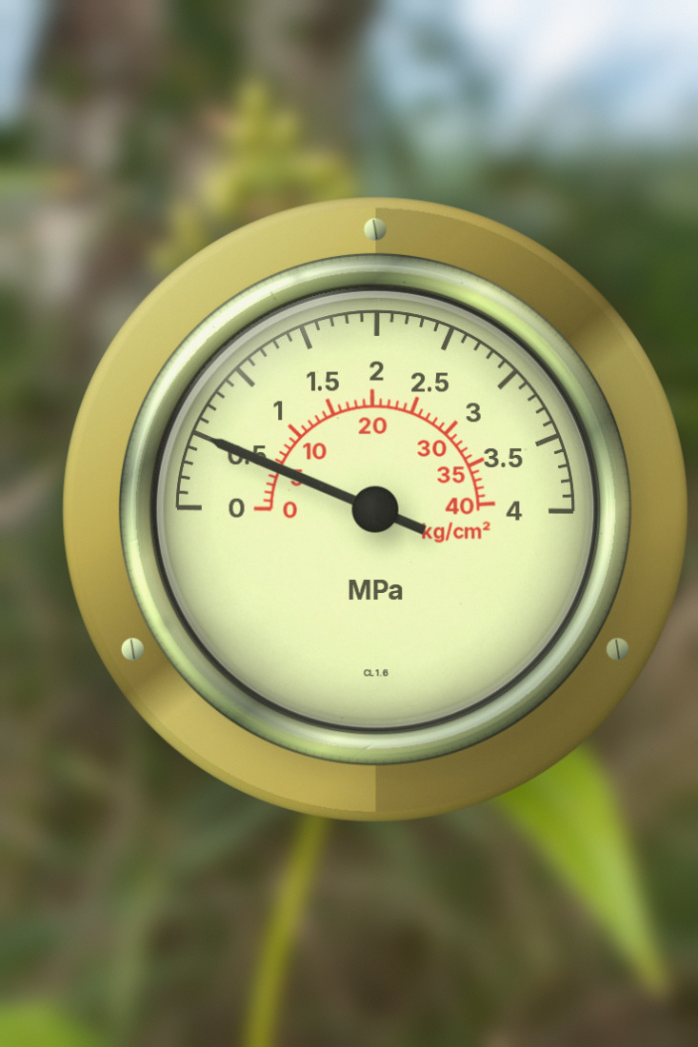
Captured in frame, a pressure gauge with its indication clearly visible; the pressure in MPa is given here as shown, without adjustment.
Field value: 0.5 MPa
